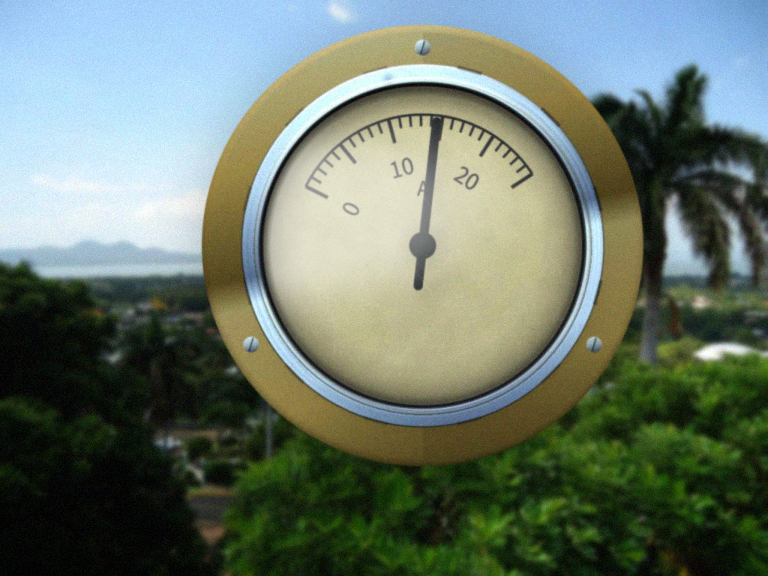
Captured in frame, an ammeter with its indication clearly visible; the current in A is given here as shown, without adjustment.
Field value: 14.5 A
